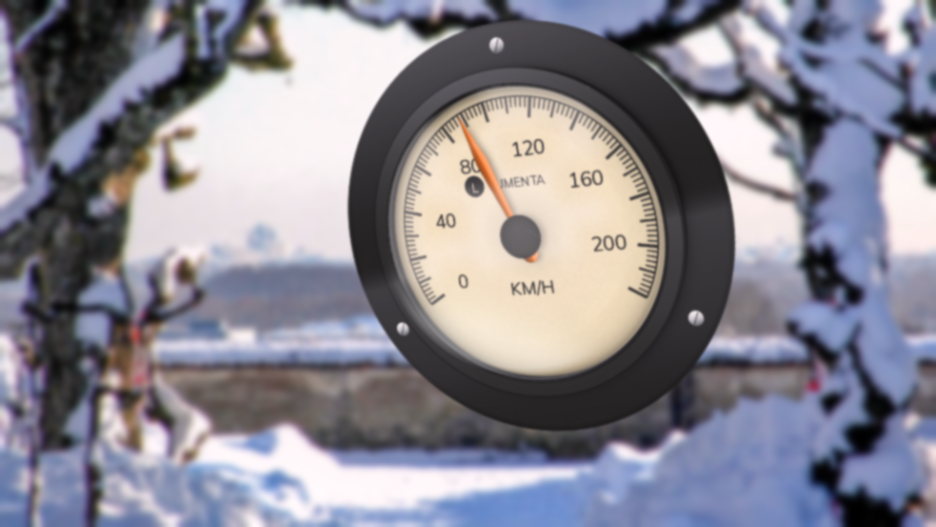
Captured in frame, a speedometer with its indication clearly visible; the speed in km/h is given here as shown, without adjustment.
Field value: 90 km/h
